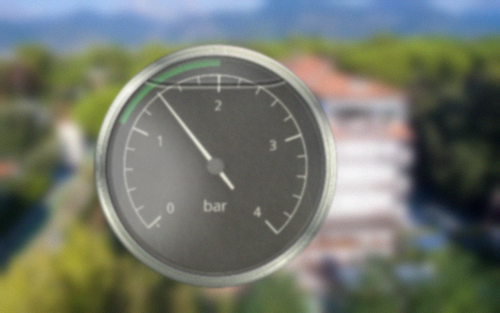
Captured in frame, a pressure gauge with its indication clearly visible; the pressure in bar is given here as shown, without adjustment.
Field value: 1.4 bar
